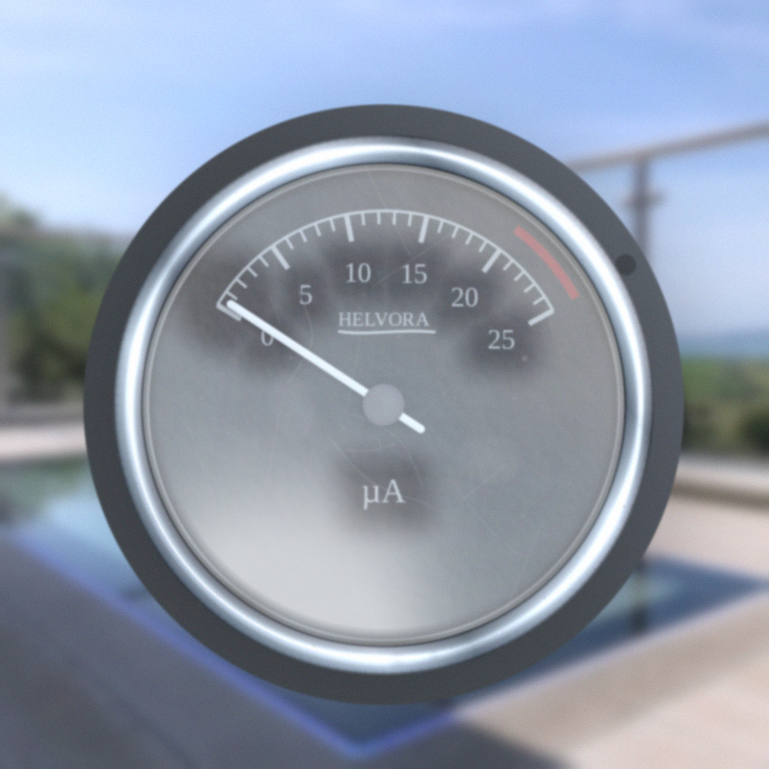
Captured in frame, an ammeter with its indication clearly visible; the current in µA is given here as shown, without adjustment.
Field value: 0.5 µA
